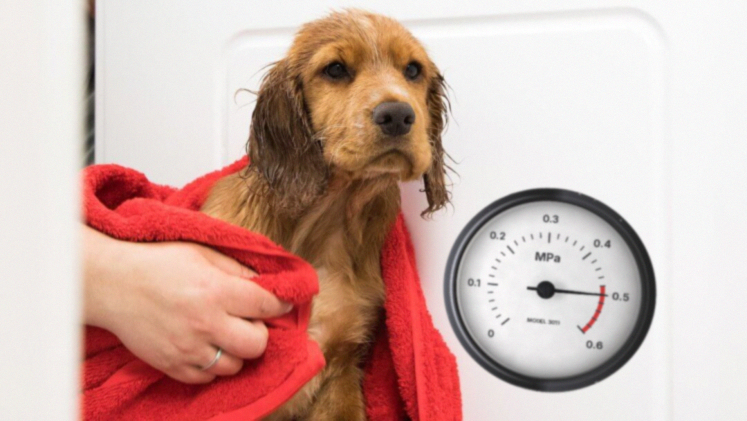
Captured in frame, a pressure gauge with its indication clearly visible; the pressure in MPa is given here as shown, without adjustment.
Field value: 0.5 MPa
